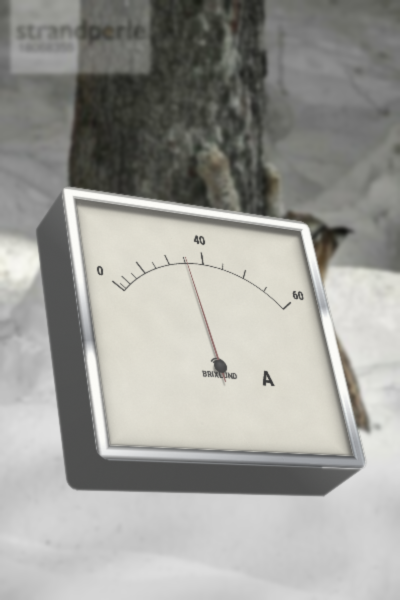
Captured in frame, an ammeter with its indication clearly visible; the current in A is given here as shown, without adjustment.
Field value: 35 A
